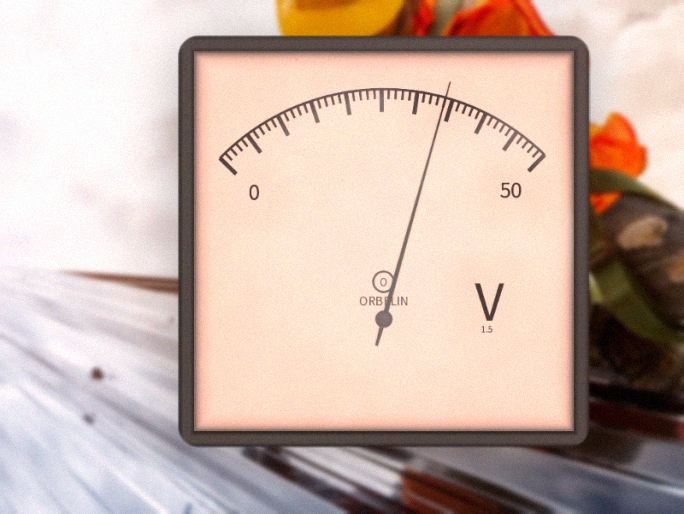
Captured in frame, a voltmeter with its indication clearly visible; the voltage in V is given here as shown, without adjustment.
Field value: 34 V
